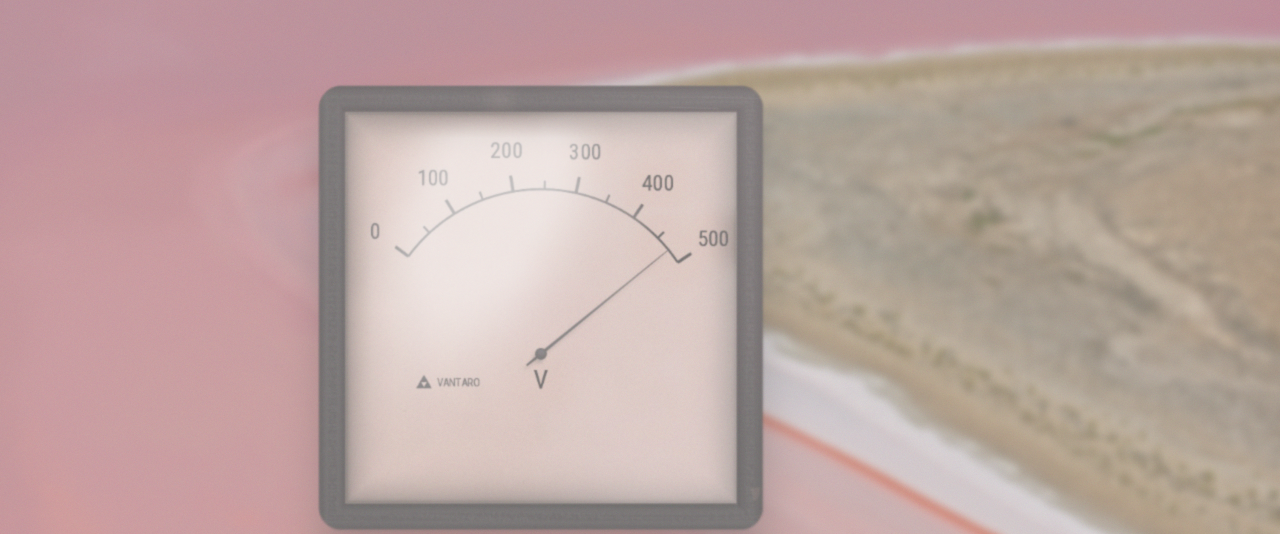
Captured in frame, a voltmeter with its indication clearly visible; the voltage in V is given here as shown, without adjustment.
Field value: 475 V
